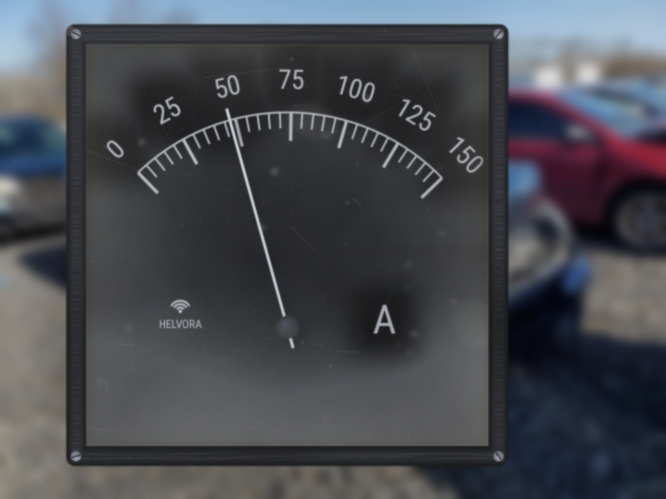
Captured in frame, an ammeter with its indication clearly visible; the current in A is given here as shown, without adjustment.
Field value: 47.5 A
